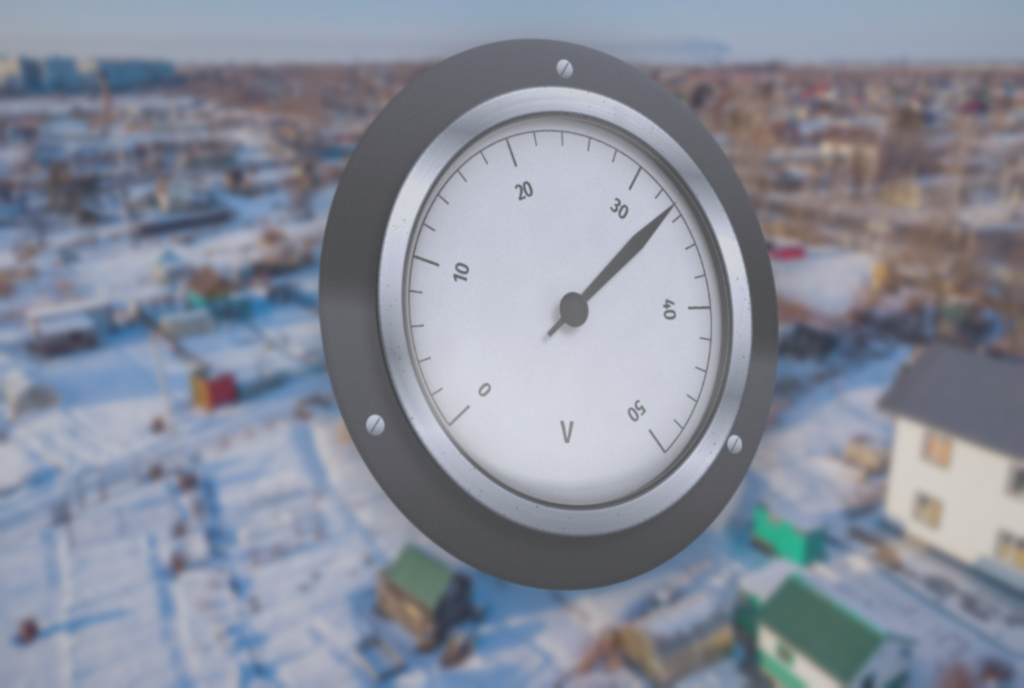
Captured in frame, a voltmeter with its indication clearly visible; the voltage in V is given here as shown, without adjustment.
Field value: 33 V
